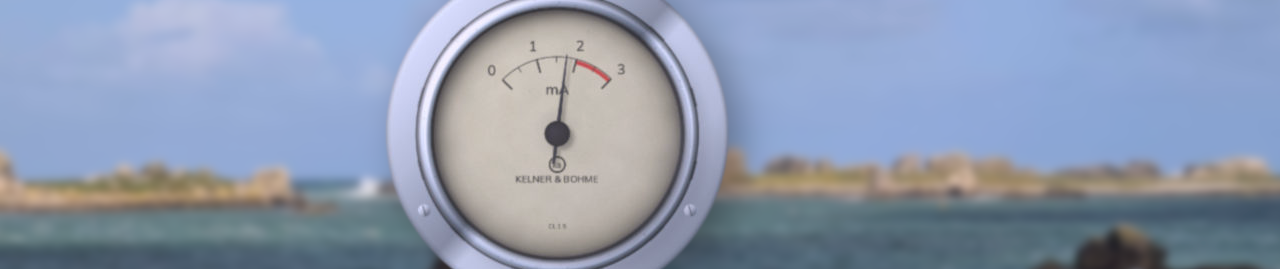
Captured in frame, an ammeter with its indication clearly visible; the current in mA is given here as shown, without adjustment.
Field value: 1.75 mA
